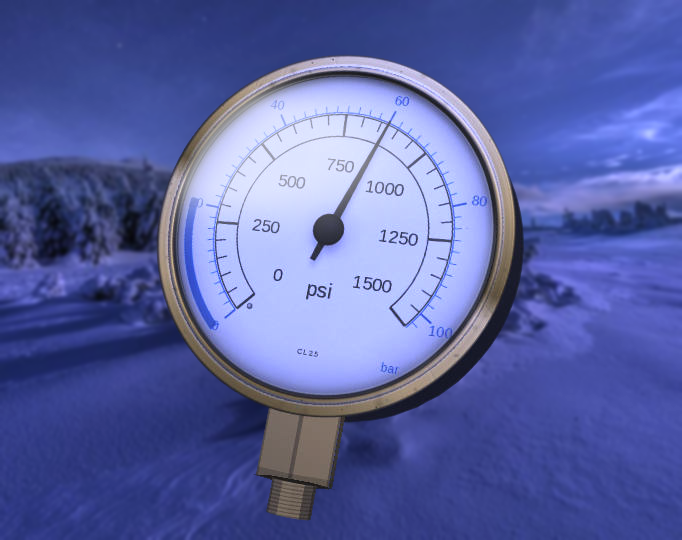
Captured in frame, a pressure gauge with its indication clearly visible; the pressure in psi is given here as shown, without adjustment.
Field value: 875 psi
